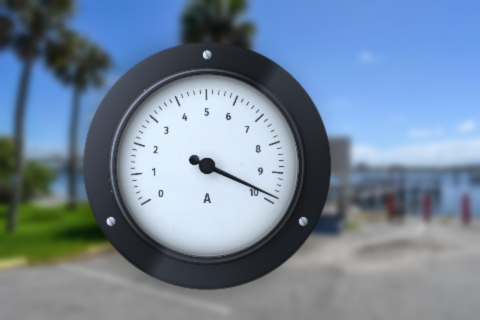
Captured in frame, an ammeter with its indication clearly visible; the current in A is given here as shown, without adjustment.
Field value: 9.8 A
